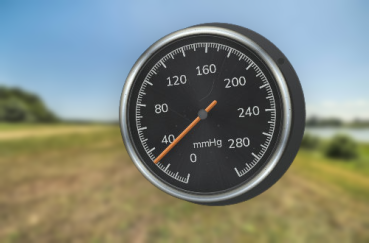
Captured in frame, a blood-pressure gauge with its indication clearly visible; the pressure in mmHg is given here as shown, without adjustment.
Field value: 30 mmHg
